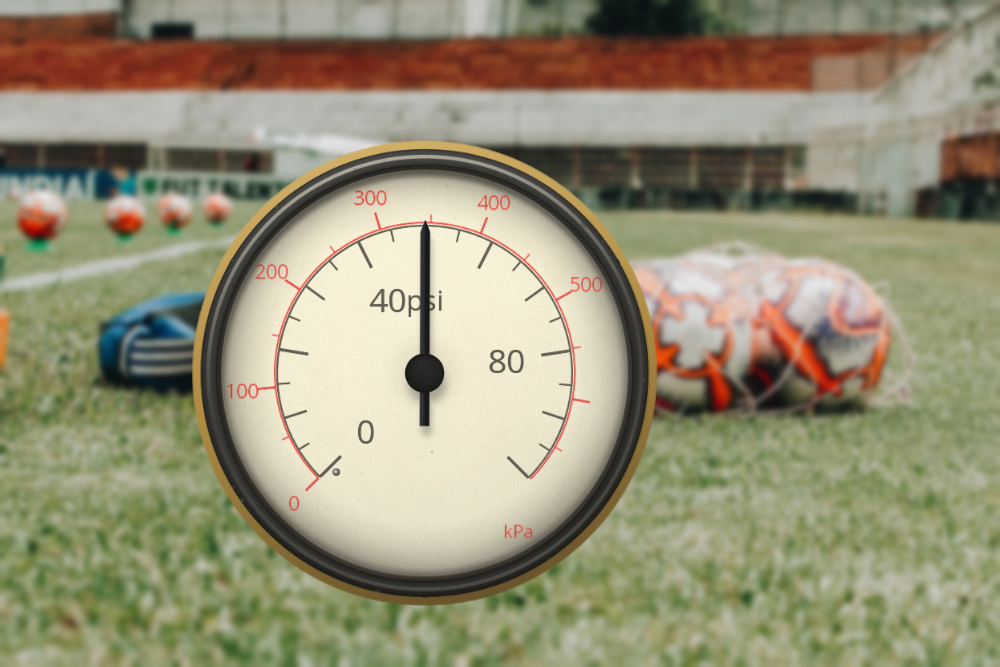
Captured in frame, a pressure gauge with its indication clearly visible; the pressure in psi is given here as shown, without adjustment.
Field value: 50 psi
